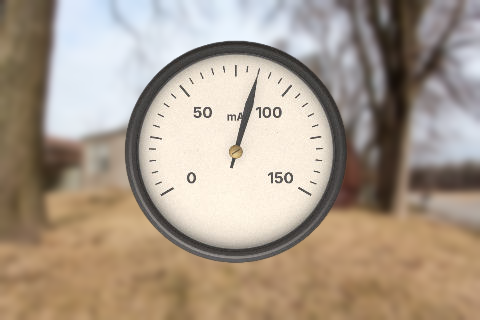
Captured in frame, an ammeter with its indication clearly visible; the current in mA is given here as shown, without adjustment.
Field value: 85 mA
